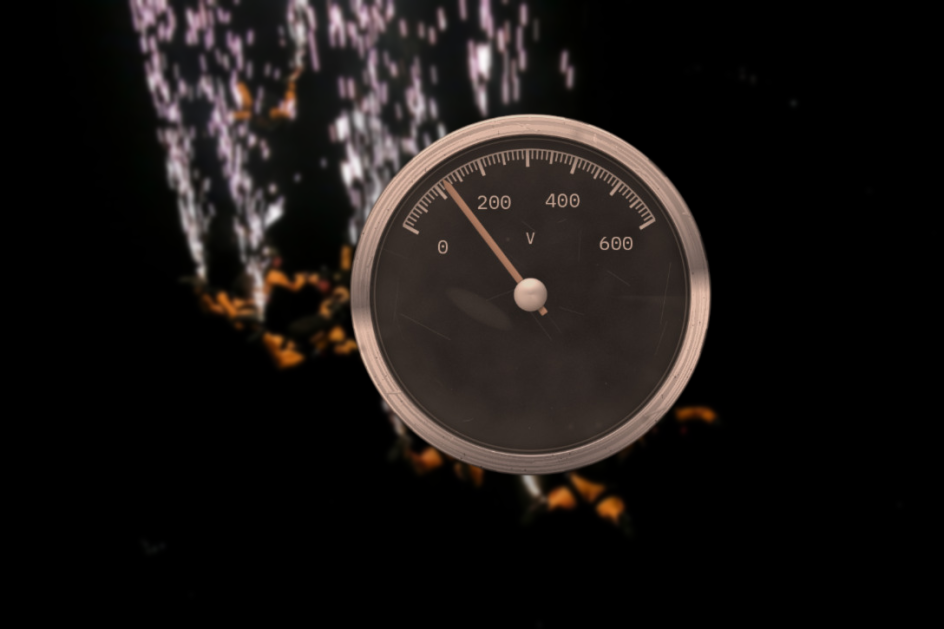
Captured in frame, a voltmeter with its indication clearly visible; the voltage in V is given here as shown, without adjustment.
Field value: 120 V
